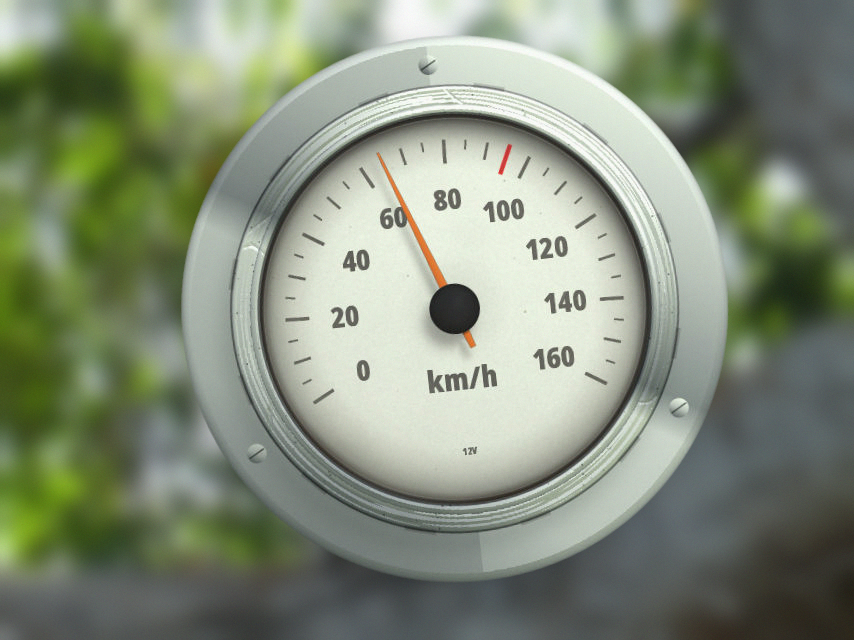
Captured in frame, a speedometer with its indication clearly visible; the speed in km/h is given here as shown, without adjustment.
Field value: 65 km/h
